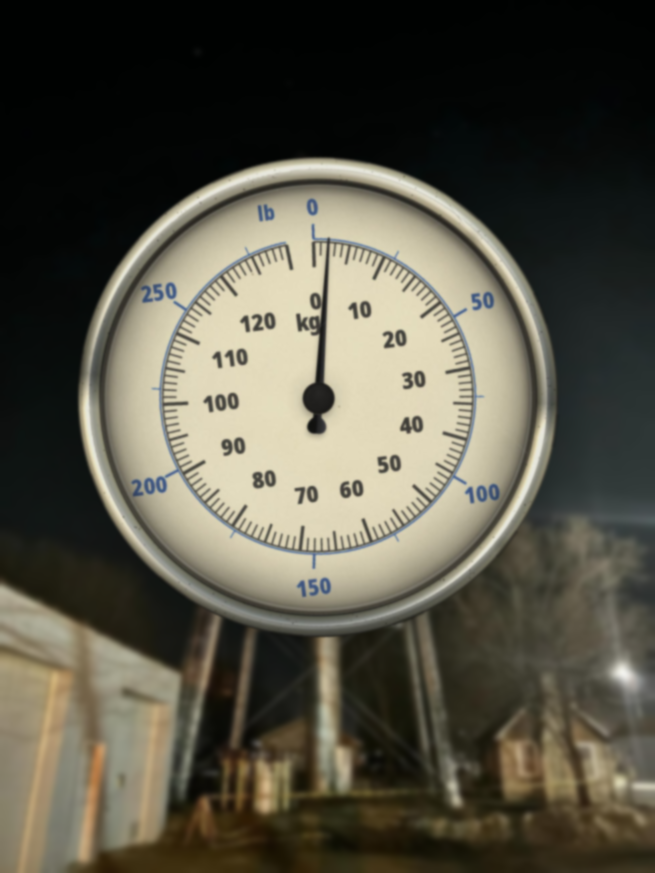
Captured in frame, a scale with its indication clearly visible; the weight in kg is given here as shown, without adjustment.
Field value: 2 kg
